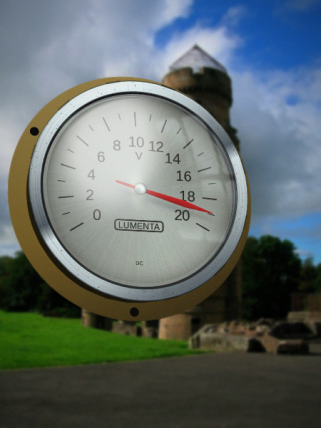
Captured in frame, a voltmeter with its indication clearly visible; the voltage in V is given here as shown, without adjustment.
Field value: 19 V
